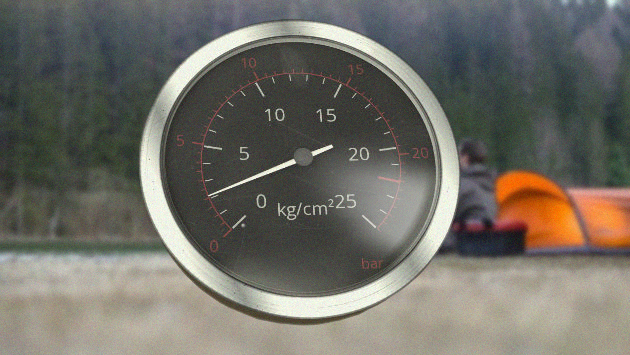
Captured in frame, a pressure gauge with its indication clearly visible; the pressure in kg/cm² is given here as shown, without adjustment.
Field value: 2 kg/cm²
